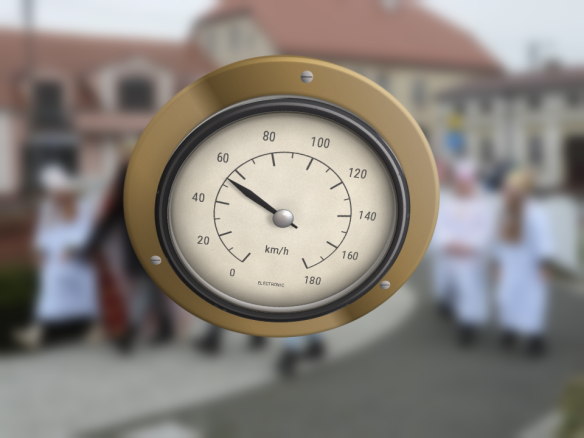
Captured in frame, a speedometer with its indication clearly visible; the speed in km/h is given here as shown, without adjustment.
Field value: 55 km/h
